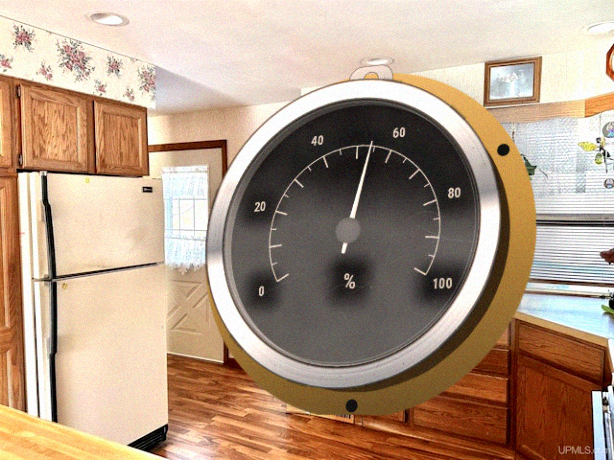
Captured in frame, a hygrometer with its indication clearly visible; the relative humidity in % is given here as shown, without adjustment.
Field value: 55 %
